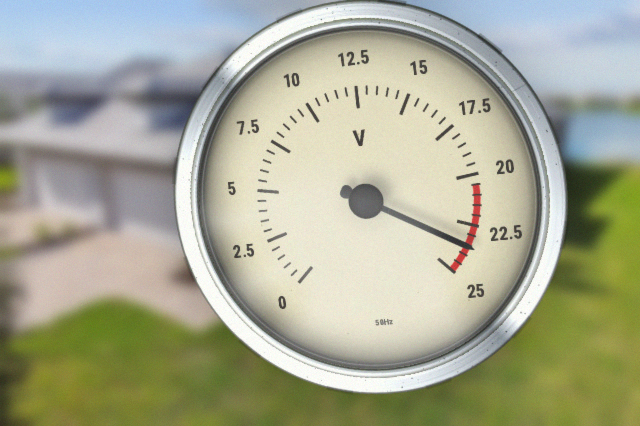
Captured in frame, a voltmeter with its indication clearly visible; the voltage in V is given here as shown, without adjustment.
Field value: 23.5 V
